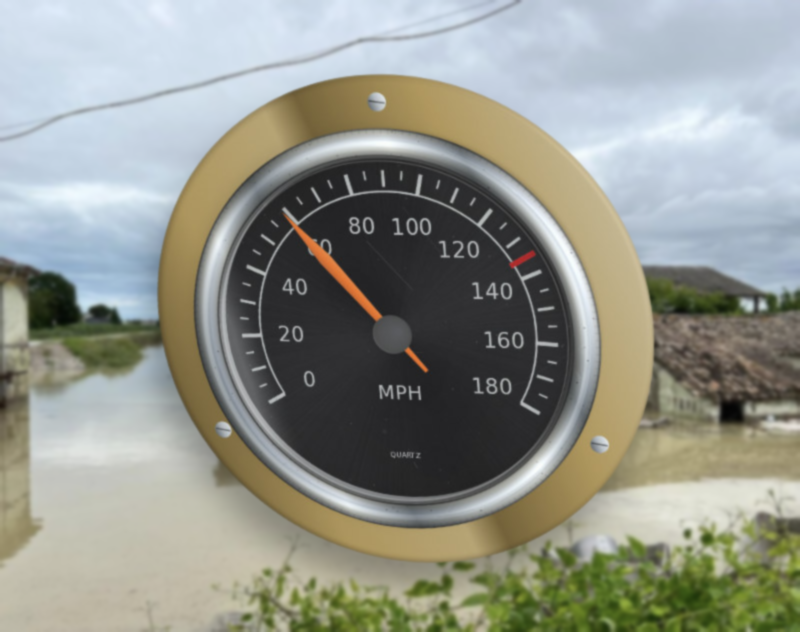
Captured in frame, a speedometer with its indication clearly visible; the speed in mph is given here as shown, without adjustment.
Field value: 60 mph
